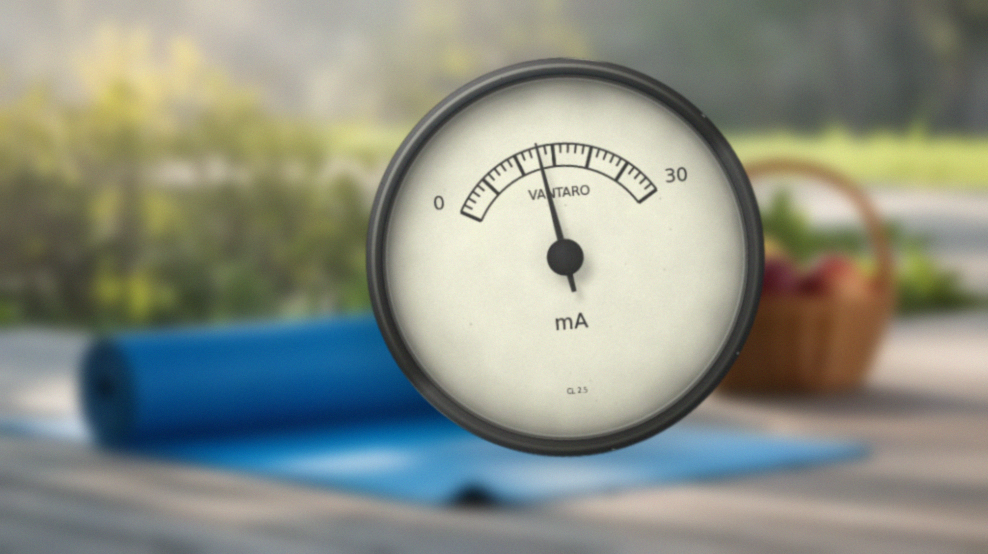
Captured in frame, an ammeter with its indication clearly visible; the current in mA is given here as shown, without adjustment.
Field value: 13 mA
